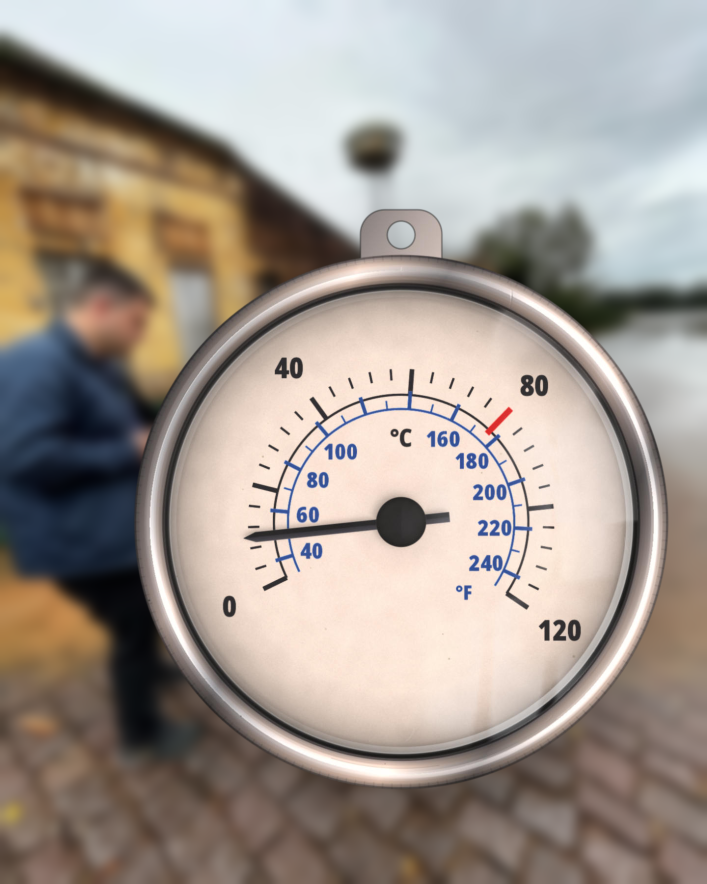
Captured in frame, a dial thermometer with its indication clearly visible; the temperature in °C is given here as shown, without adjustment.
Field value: 10 °C
